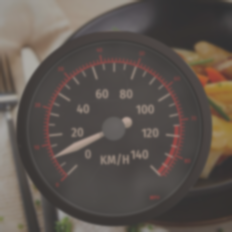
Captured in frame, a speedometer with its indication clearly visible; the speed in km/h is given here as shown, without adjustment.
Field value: 10 km/h
